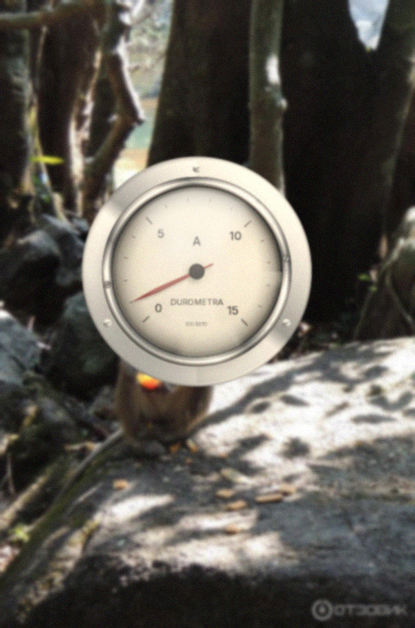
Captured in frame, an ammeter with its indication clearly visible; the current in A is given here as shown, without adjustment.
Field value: 1 A
